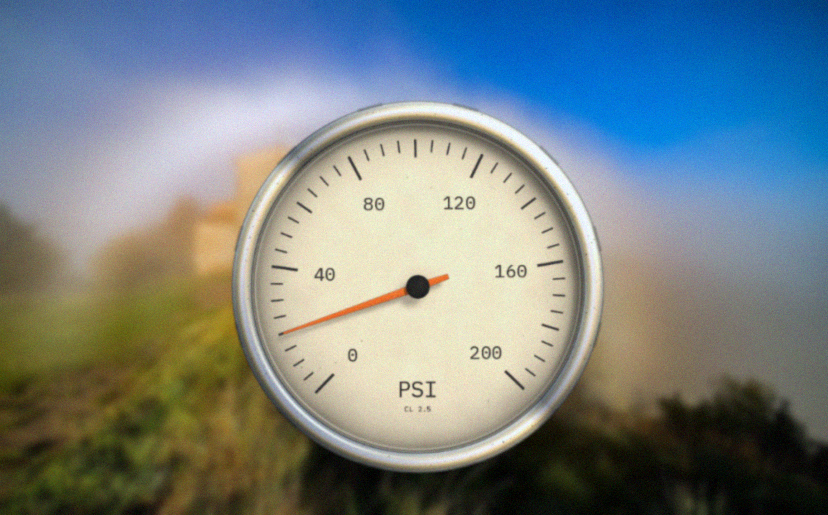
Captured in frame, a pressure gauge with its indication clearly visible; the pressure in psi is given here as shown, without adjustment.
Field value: 20 psi
